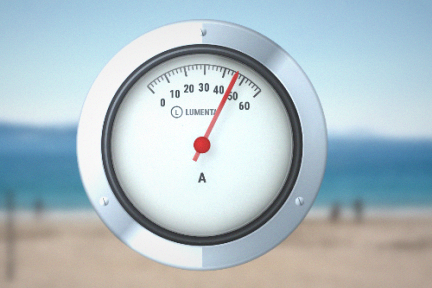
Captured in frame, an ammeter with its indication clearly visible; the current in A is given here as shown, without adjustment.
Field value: 46 A
